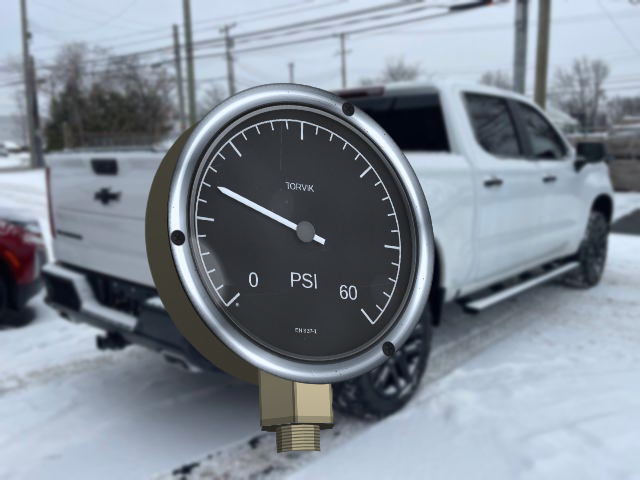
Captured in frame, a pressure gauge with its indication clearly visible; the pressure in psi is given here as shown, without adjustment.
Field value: 14 psi
